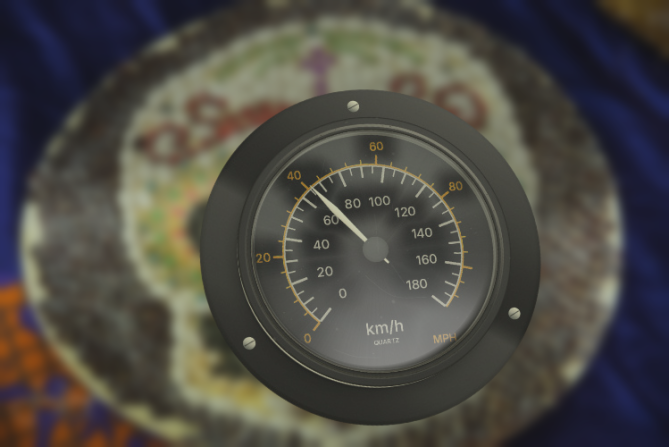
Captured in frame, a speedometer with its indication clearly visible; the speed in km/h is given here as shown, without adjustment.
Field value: 65 km/h
